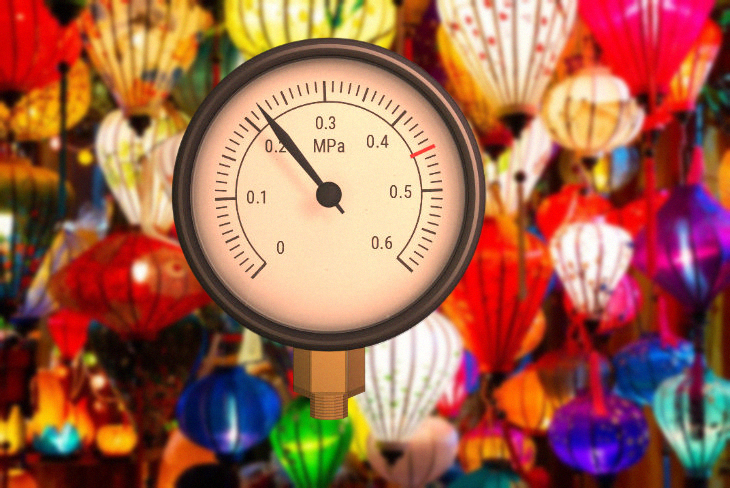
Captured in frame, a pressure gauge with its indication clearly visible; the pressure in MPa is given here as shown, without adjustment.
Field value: 0.22 MPa
